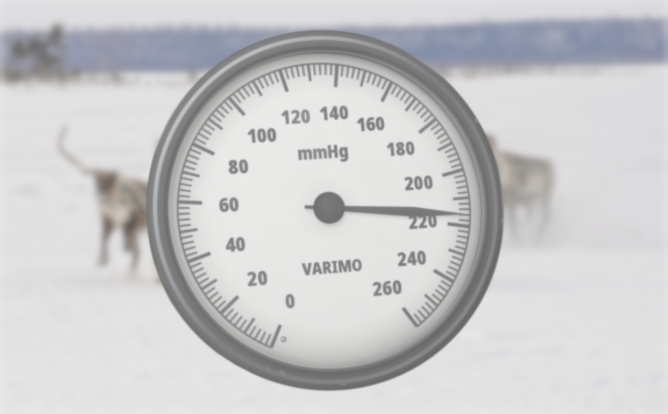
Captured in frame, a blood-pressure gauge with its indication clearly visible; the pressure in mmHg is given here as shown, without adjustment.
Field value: 216 mmHg
